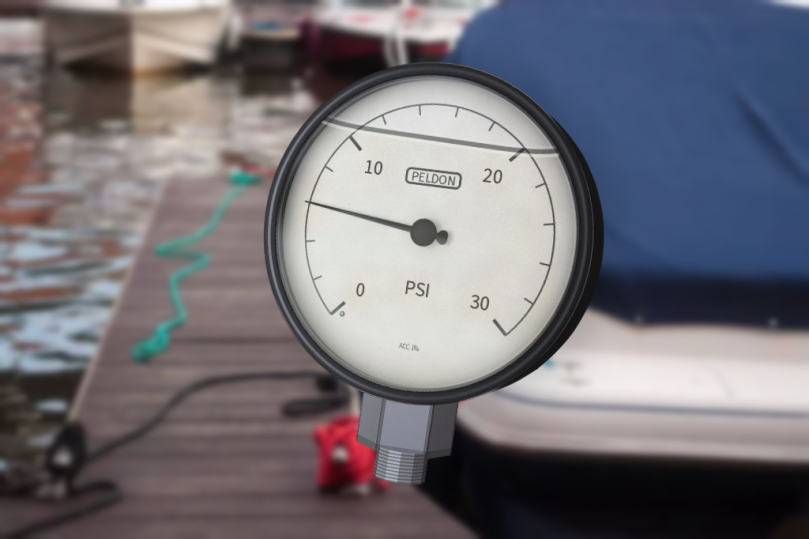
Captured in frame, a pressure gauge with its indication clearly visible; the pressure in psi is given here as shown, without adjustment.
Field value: 6 psi
